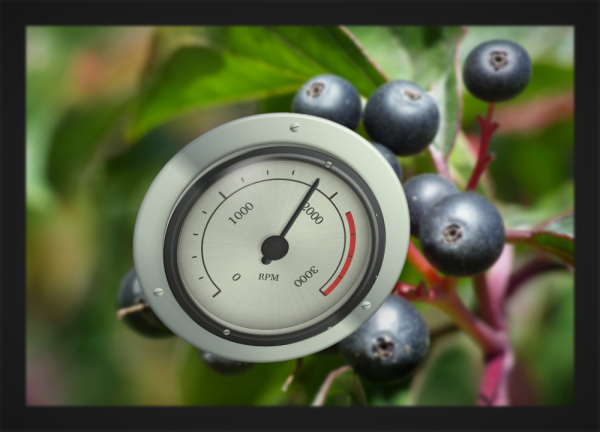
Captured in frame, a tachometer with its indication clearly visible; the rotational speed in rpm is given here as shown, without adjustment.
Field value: 1800 rpm
